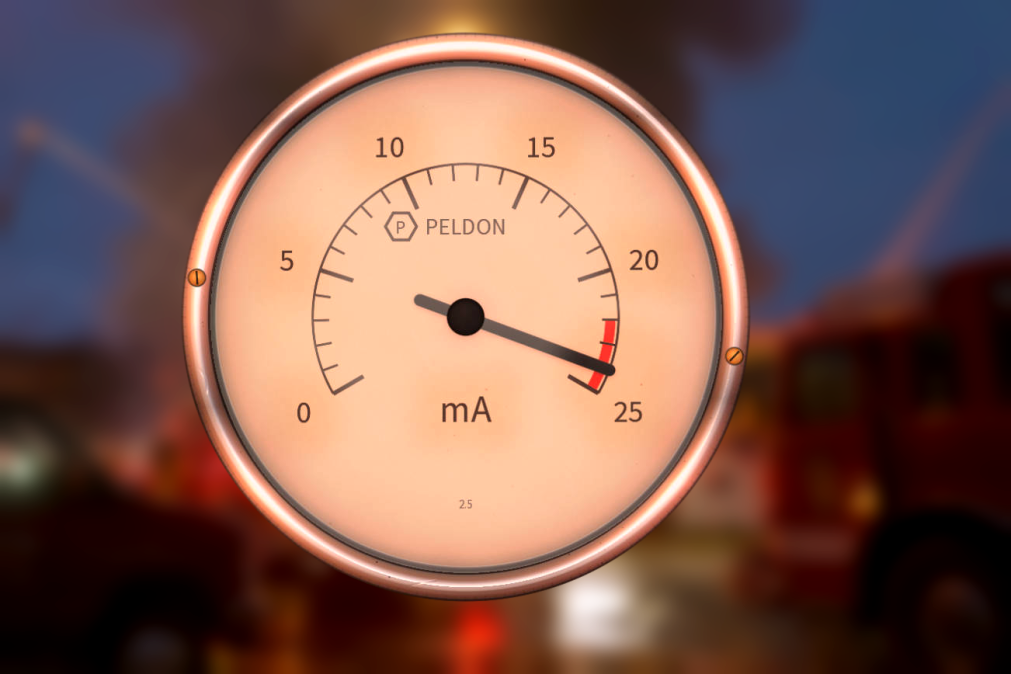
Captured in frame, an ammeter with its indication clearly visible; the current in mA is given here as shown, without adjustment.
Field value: 24 mA
